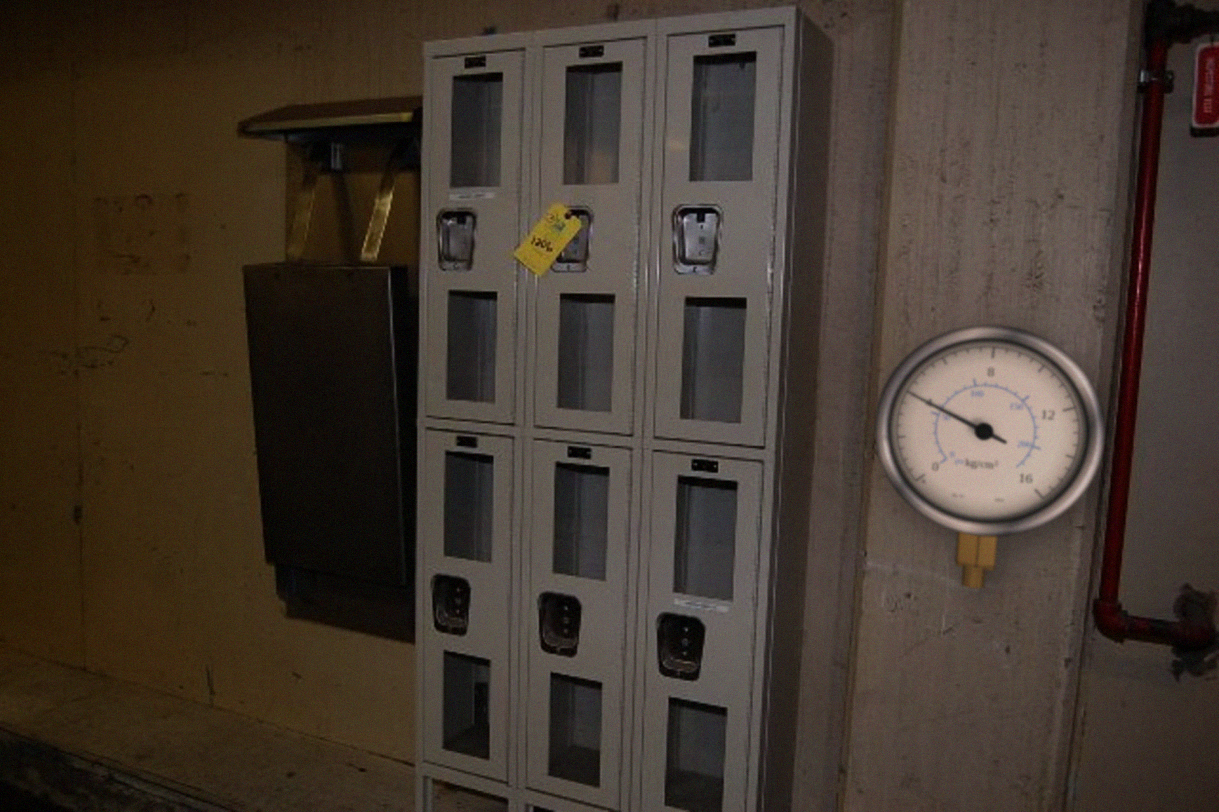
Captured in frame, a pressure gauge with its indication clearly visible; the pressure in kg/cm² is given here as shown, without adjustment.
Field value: 4 kg/cm²
